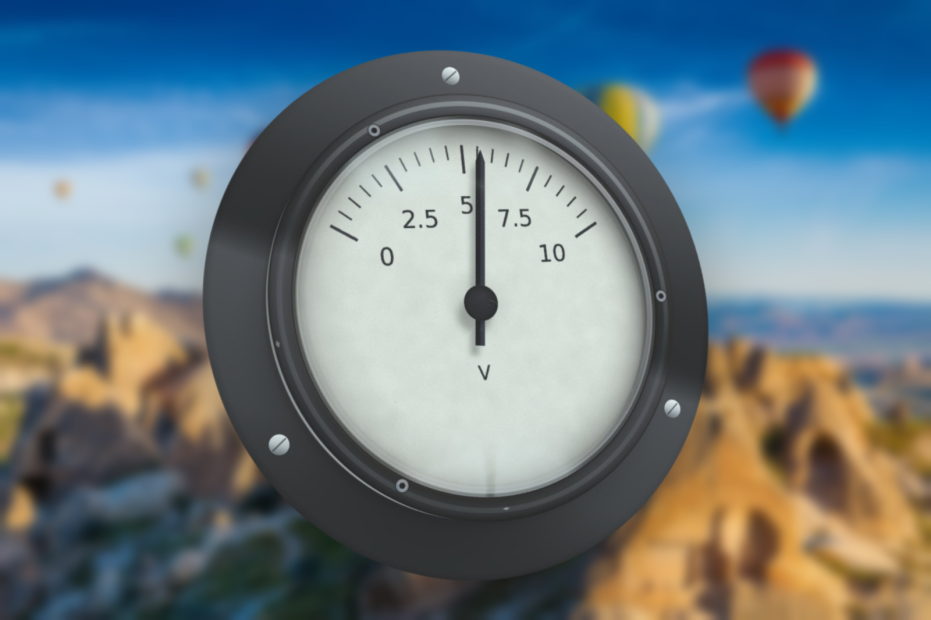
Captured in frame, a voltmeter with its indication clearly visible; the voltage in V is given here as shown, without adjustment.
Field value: 5.5 V
